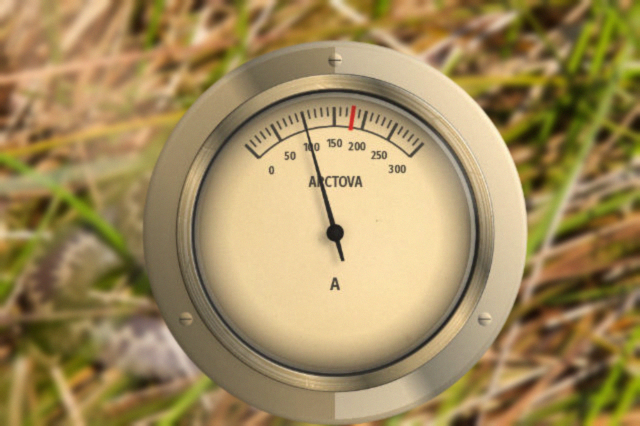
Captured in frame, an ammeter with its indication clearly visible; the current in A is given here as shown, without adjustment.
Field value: 100 A
